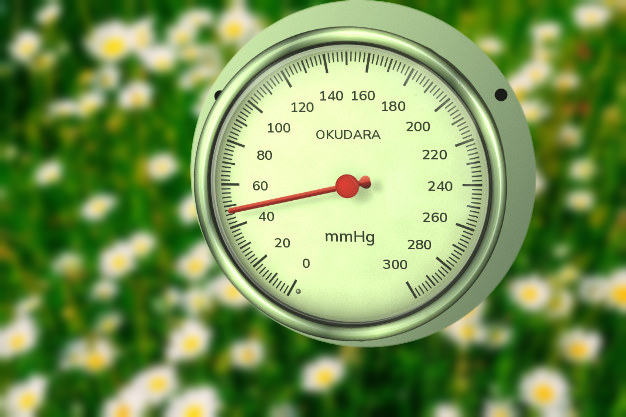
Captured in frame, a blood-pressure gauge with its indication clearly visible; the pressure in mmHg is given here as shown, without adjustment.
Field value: 48 mmHg
